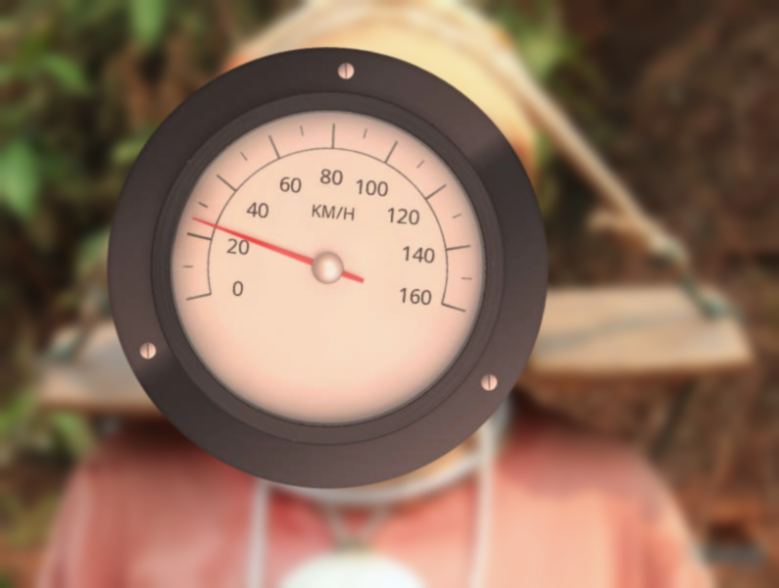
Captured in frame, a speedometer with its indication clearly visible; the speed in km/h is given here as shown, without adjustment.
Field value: 25 km/h
